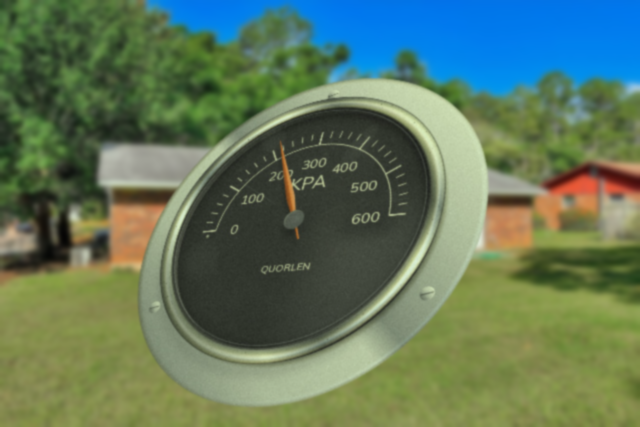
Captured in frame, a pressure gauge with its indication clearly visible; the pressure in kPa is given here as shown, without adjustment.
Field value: 220 kPa
